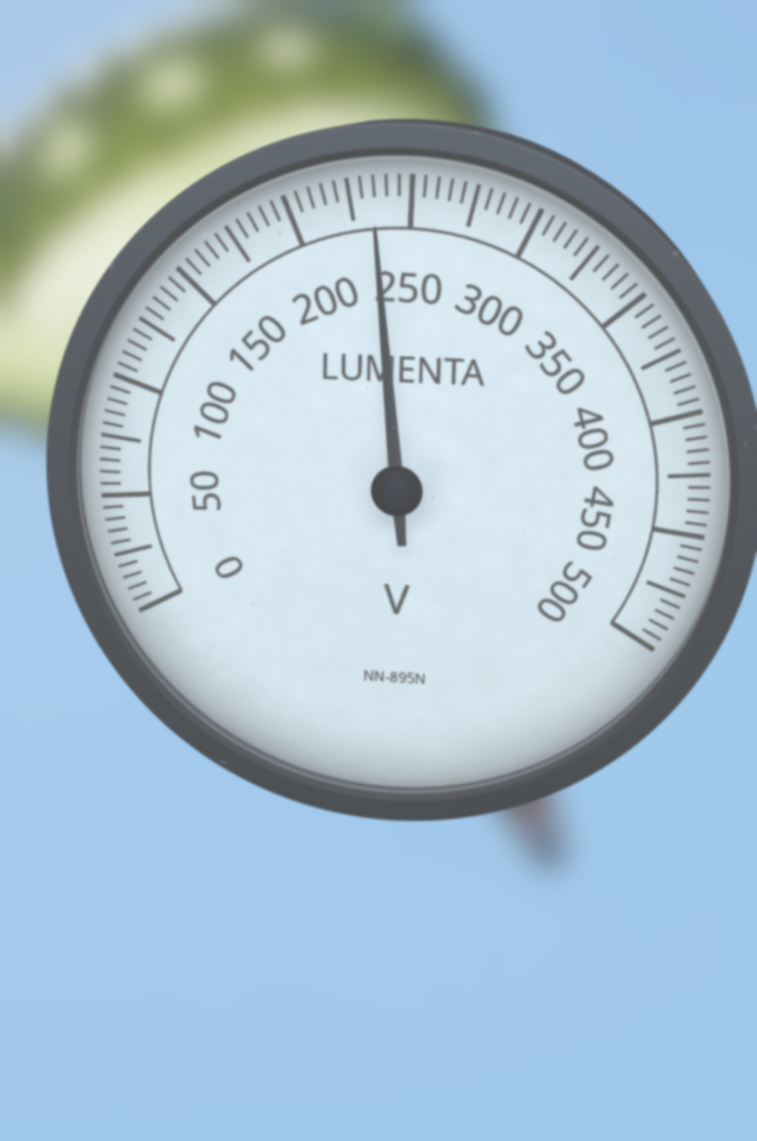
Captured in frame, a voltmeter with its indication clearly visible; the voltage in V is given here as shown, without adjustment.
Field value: 235 V
